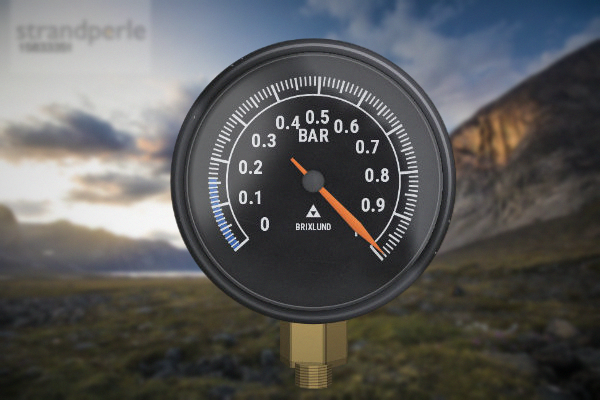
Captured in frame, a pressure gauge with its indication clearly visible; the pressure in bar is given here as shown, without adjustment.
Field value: 0.99 bar
